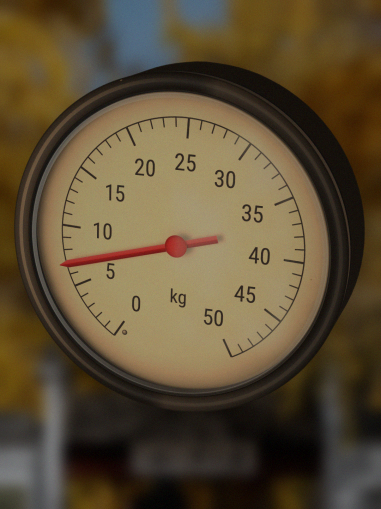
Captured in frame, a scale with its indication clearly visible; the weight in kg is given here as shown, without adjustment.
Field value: 7 kg
